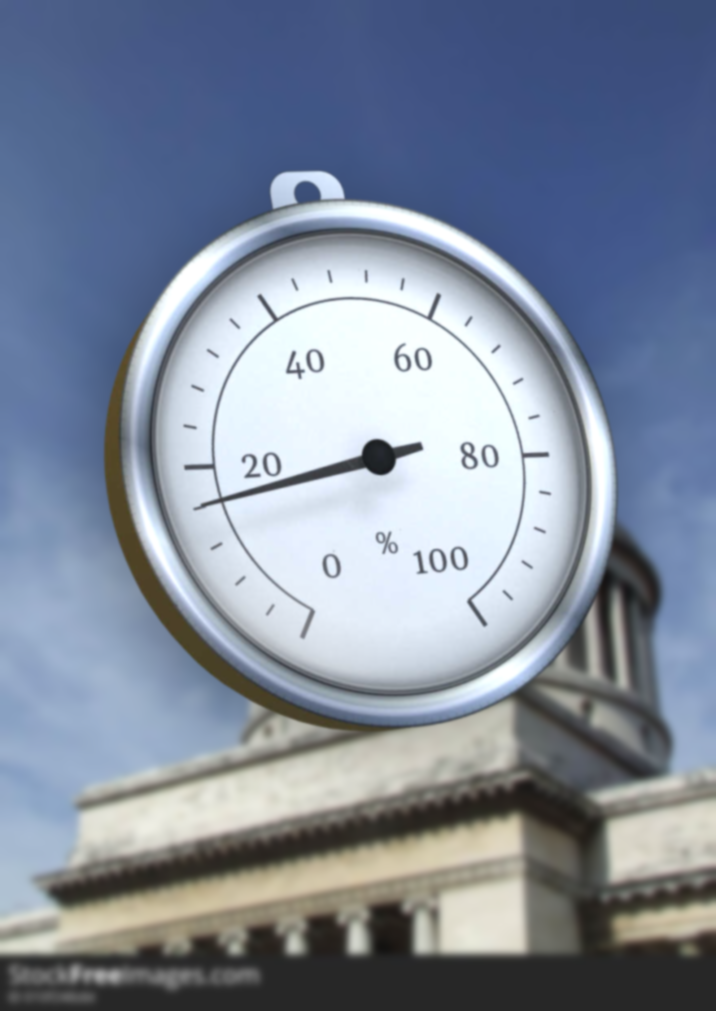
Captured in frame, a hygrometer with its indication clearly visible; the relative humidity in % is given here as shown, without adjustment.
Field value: 16 %
